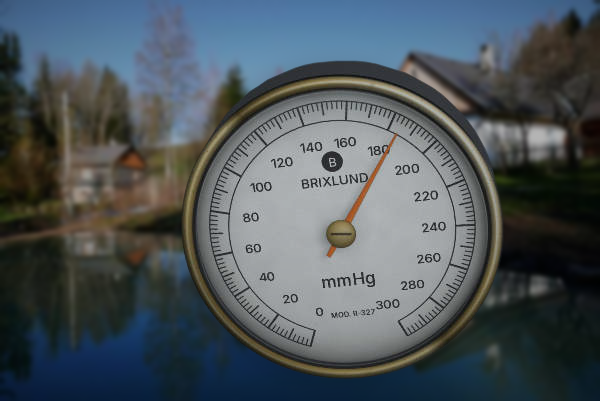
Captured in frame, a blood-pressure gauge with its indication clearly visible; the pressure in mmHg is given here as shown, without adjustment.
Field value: 184 mmHg
